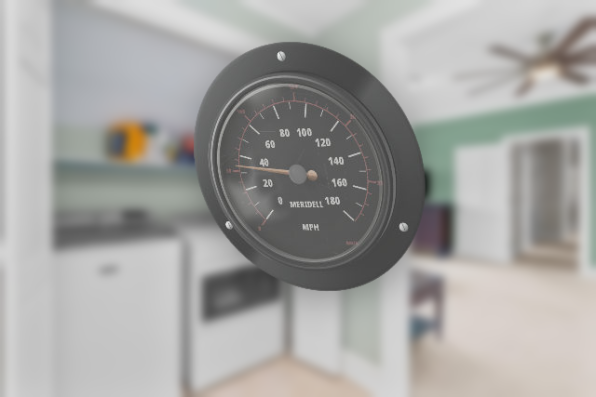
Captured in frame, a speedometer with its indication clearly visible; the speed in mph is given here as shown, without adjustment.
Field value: 35 mph
